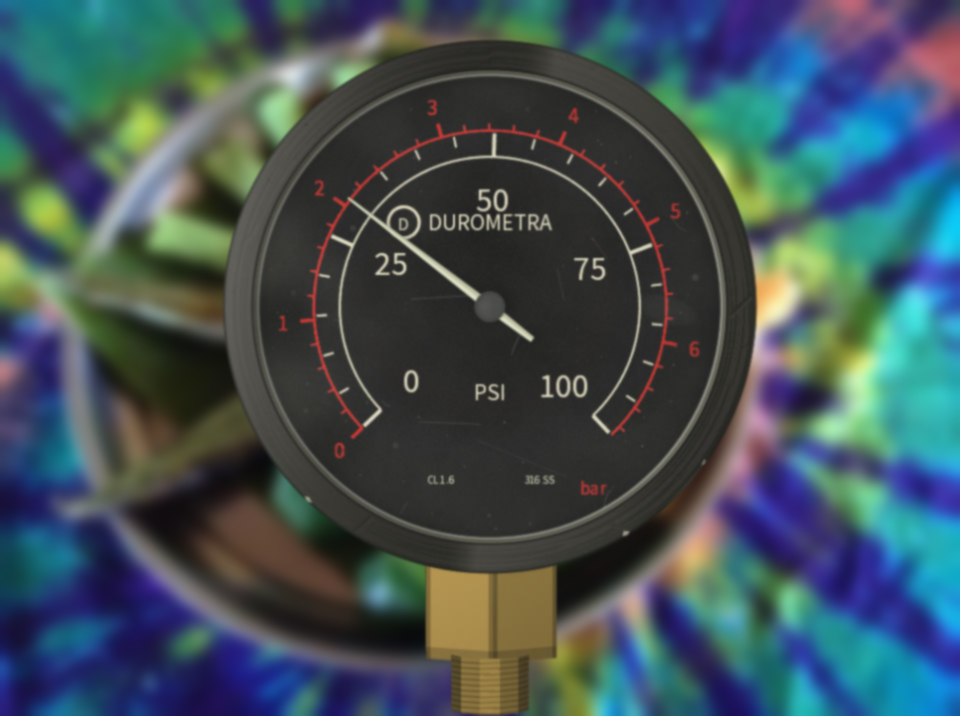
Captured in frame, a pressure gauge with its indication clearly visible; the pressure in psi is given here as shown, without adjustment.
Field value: 30 psi
